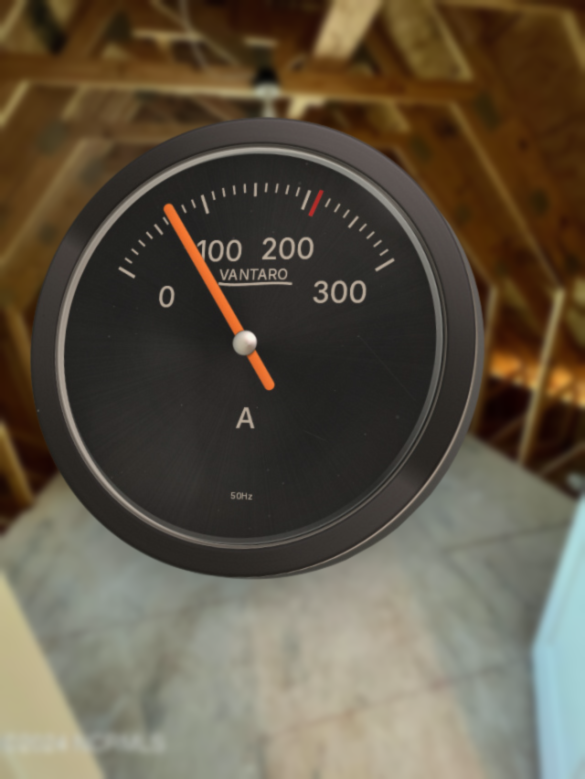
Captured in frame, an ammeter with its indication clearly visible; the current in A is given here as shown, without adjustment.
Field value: 70 A
